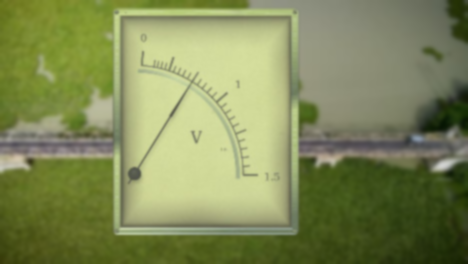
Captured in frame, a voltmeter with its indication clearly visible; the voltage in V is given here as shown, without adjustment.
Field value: 0.75 V
